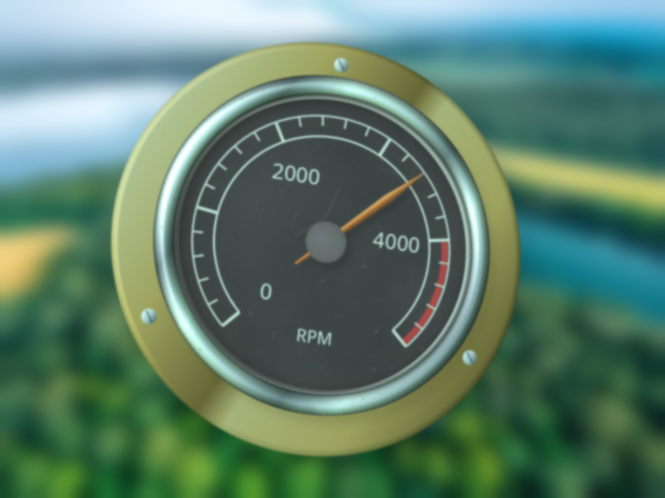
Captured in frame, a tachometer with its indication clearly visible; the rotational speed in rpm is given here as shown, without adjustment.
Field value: 3400 rpm
